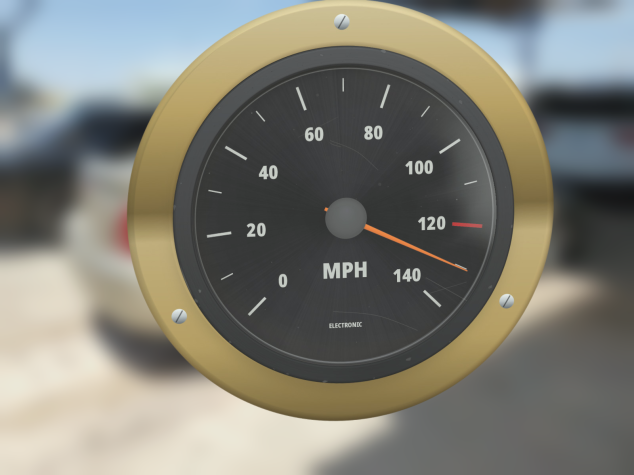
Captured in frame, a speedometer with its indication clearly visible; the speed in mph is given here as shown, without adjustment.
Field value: 130 mph
